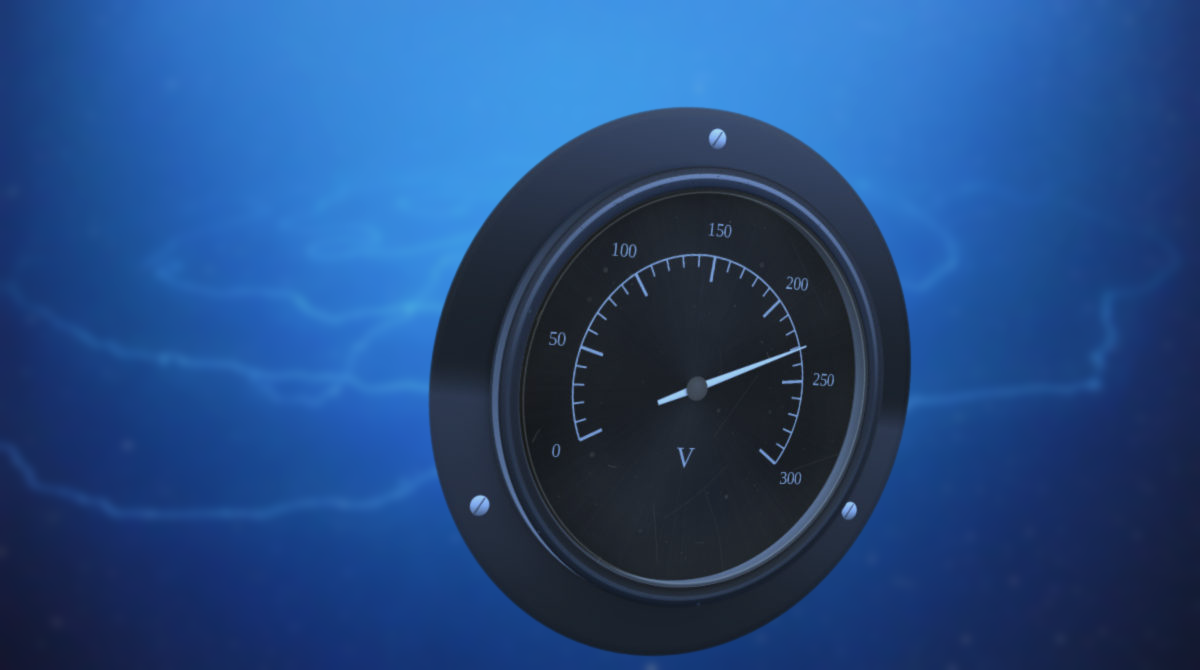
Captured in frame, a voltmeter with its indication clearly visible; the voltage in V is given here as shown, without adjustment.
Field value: 230 V
